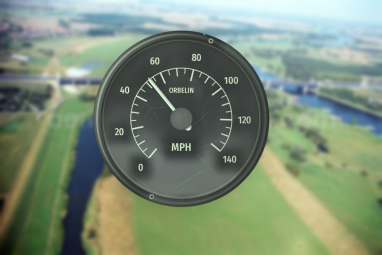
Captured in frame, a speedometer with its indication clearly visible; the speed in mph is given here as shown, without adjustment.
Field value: 52.5 mph
